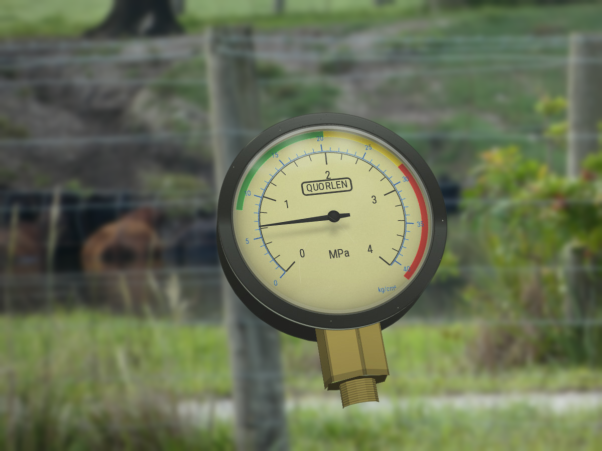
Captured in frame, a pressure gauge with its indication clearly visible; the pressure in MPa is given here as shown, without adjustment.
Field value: 0.6 MPa
